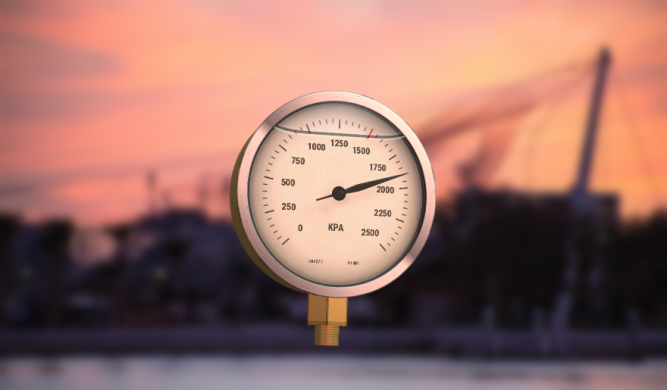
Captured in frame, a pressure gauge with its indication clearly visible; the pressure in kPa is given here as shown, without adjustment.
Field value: 1900 kPa
